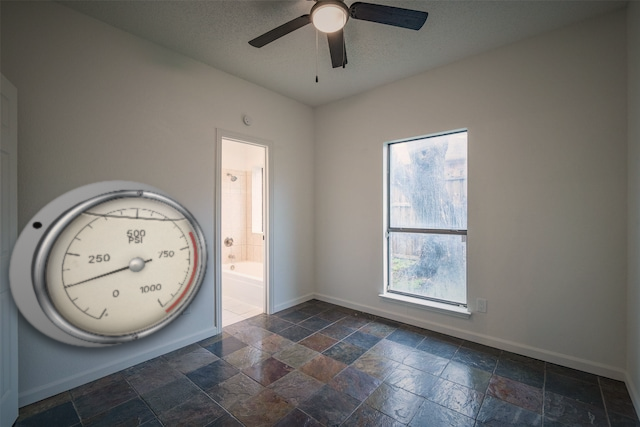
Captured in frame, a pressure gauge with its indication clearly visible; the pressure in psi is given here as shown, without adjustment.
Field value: 150 psi
